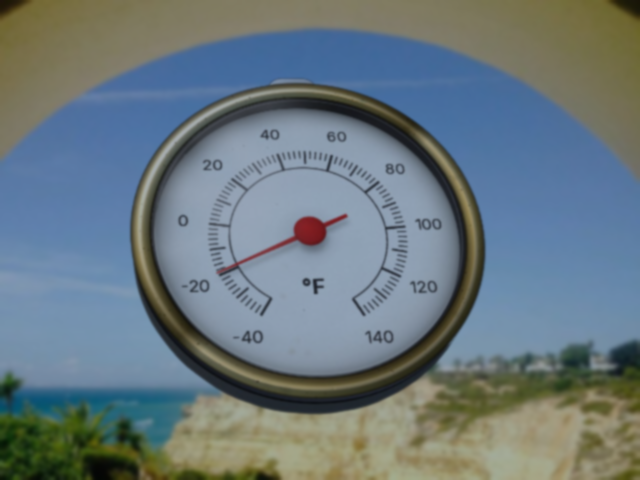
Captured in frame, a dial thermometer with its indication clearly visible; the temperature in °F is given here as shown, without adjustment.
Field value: -20 °F
